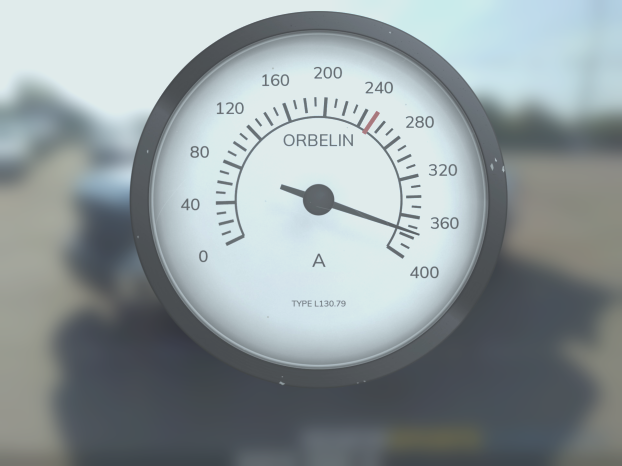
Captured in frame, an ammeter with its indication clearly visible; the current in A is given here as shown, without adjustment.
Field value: 375 A
